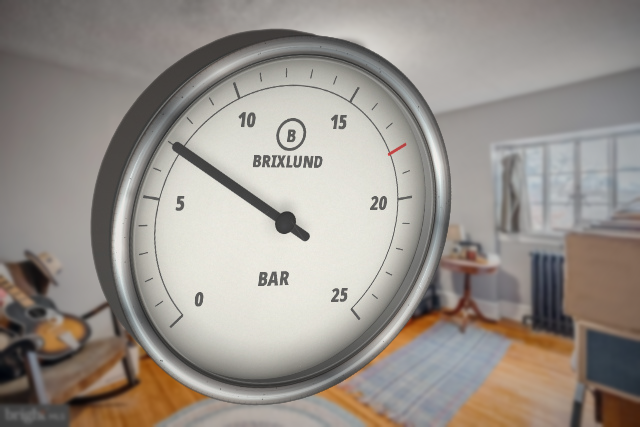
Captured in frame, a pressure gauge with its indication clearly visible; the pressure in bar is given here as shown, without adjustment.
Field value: 7 bar
